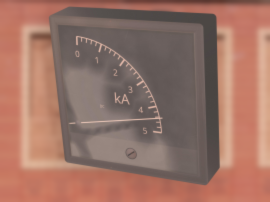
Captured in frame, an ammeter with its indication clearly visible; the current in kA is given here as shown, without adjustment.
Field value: 4.4 kA
